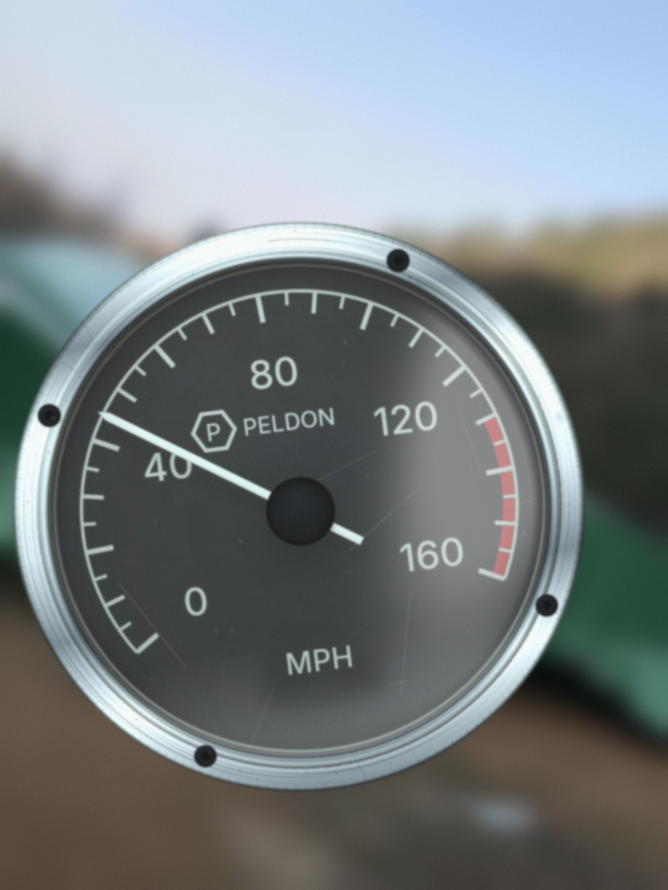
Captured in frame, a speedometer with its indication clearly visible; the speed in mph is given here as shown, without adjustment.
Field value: 45 mph
